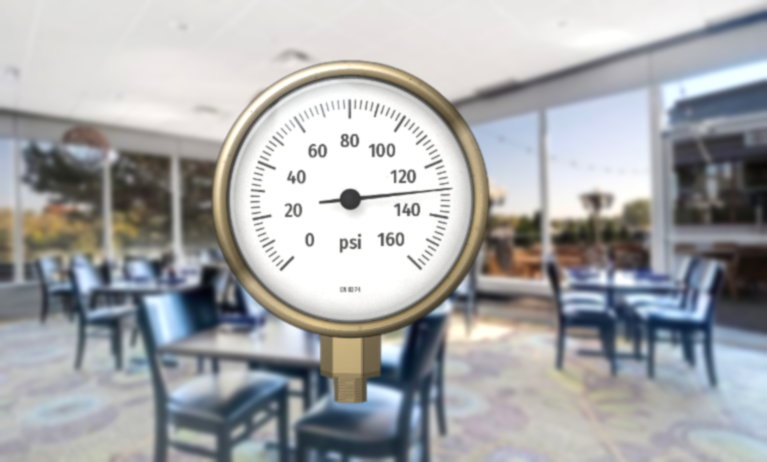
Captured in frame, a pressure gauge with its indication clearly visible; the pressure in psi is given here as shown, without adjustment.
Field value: 130 psi
